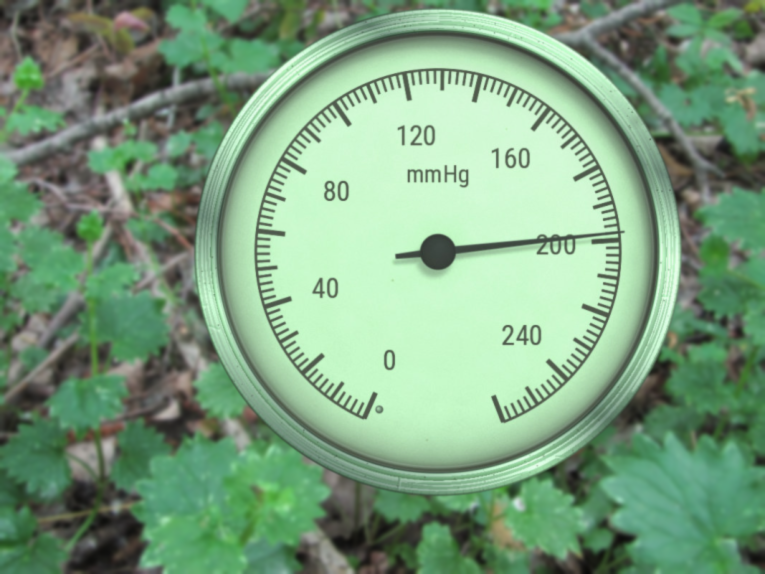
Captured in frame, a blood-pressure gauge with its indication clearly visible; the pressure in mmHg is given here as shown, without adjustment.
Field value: 198 mmHg
